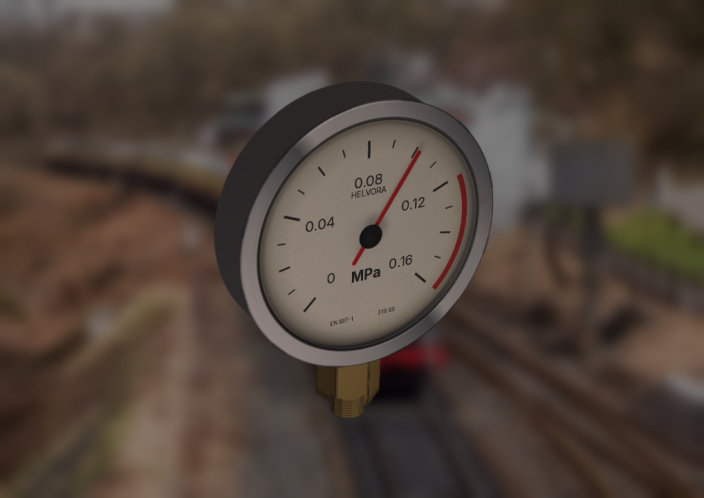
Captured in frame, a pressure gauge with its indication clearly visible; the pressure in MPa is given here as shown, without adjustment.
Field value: 0.1 MPa
